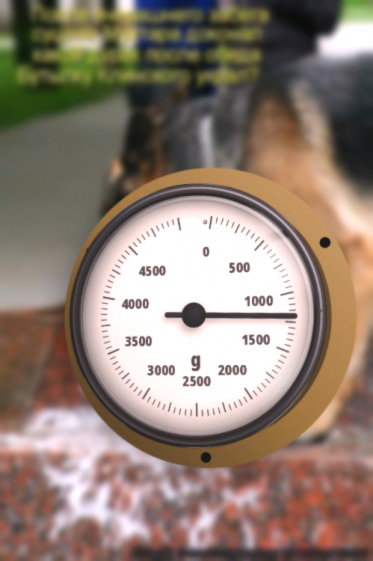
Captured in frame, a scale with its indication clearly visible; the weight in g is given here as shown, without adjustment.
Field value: 1200 g
